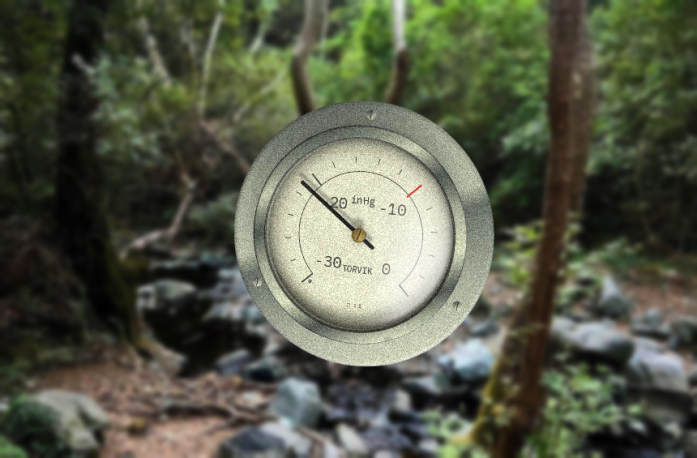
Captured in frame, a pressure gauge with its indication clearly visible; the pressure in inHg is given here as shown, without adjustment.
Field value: -21 inHg
